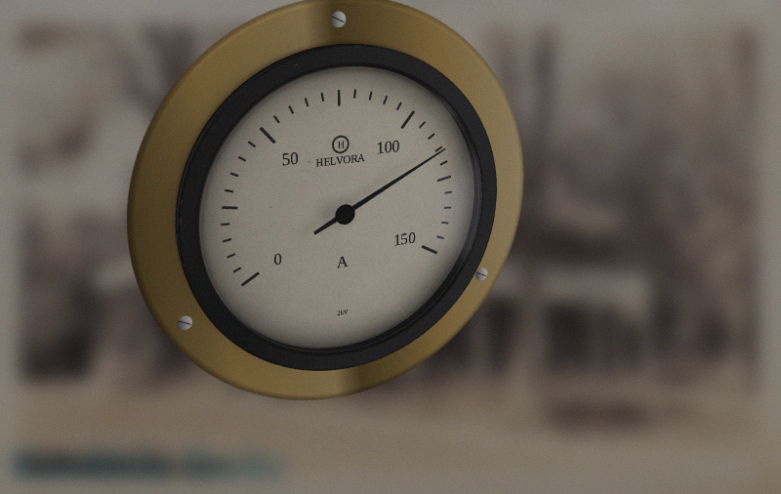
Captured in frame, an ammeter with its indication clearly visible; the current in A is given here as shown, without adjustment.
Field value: 115 A
